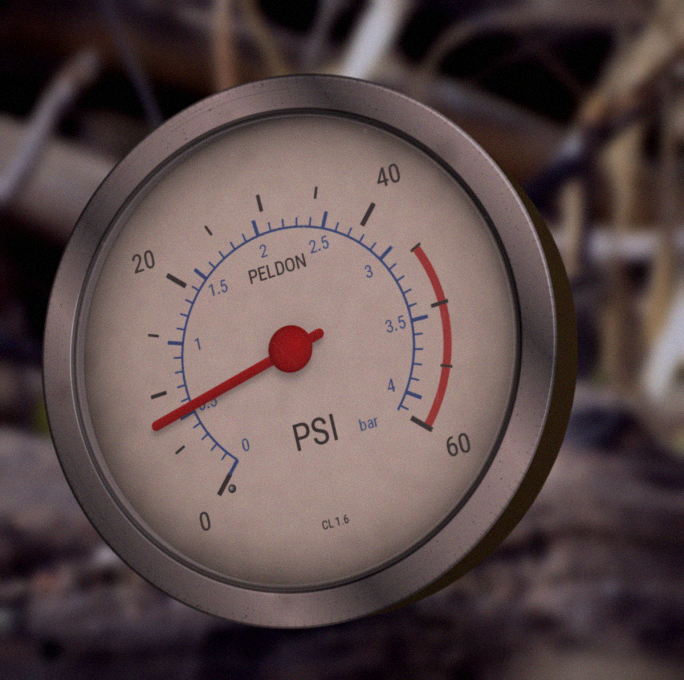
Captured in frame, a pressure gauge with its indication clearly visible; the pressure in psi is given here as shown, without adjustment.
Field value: 7.5 psi
